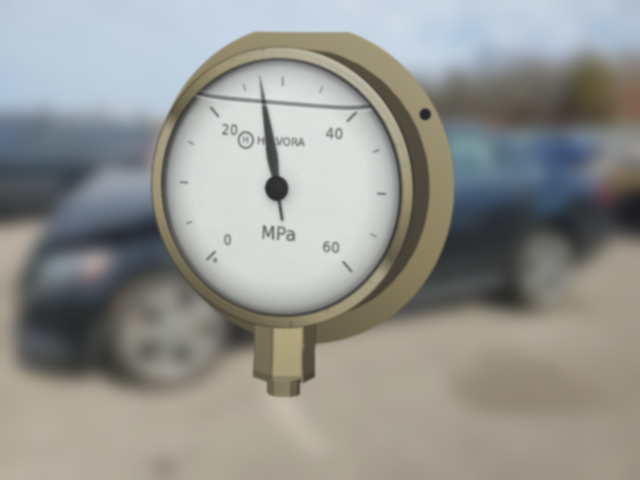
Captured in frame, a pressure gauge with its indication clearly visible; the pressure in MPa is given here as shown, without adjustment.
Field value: 27.5 MPa
